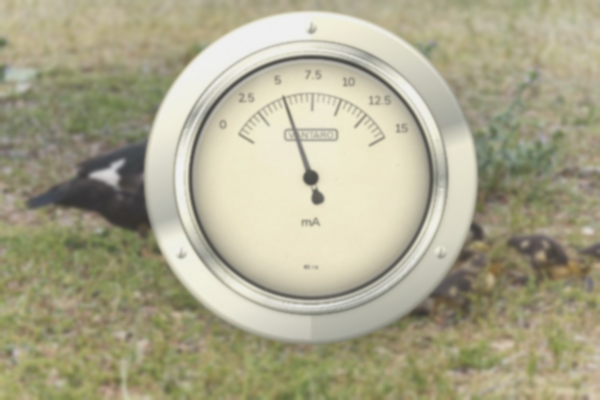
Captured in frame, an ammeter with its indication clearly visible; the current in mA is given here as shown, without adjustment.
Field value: 5 mA
